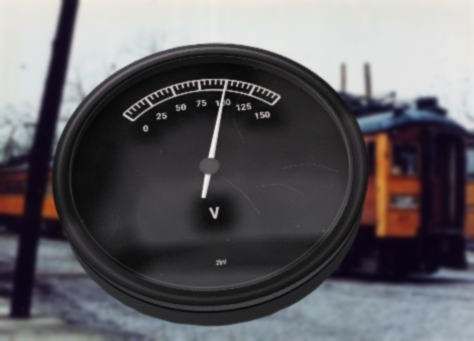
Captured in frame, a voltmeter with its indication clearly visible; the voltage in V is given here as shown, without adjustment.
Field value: 100 V
